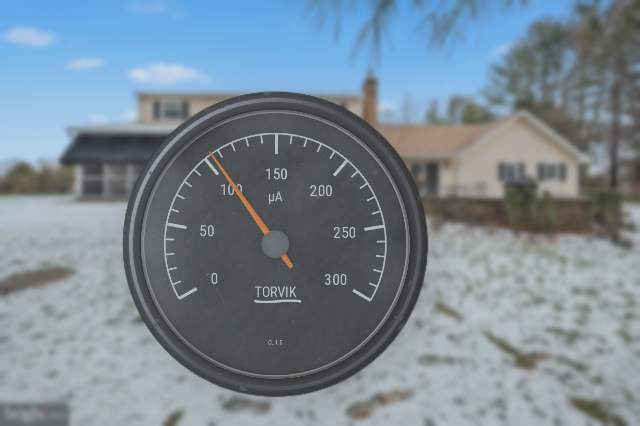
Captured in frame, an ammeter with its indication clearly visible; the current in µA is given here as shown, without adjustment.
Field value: 105 µA
